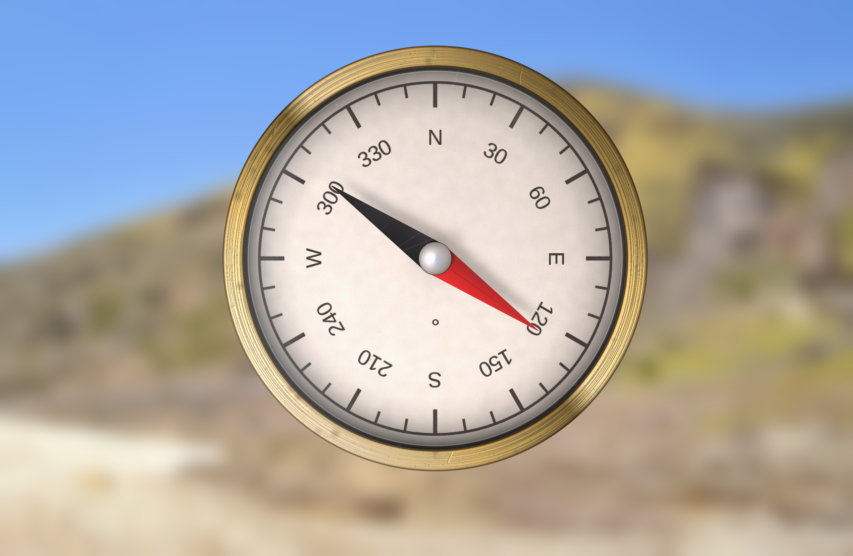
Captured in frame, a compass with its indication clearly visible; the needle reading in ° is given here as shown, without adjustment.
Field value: 125 °
